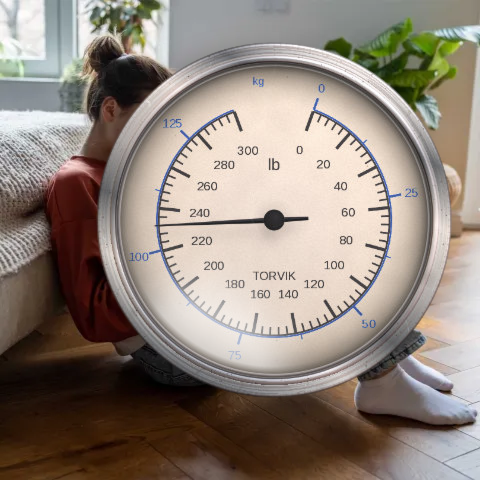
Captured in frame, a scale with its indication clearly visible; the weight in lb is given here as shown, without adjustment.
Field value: 232 lb
